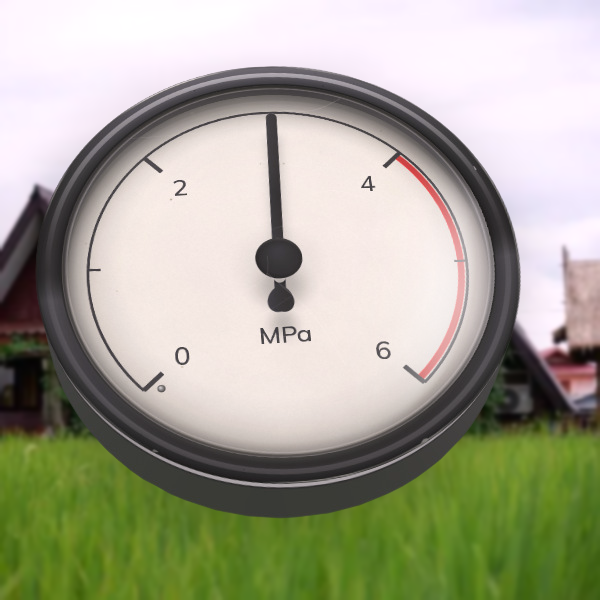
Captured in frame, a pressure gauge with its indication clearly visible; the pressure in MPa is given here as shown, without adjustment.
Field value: 3 MPa
